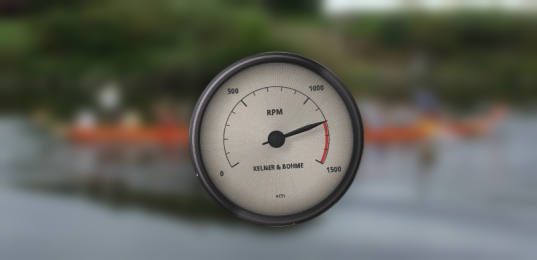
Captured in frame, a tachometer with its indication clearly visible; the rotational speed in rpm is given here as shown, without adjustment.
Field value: 1200 rpm
